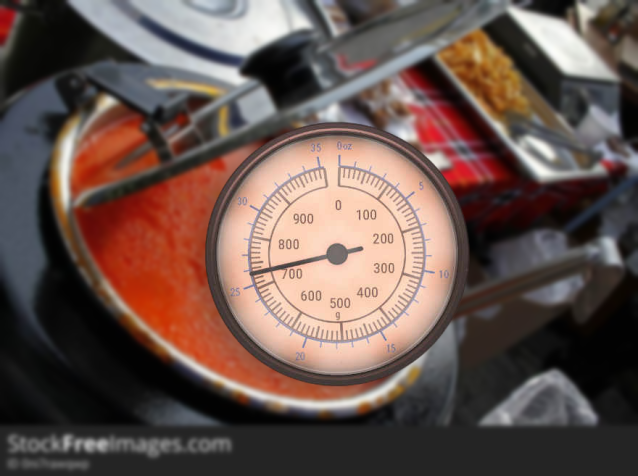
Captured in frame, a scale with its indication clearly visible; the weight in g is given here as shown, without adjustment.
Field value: 730 g
